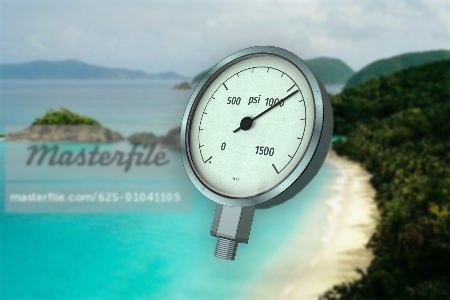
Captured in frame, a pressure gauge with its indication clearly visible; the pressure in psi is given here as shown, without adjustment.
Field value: 1050 psi
